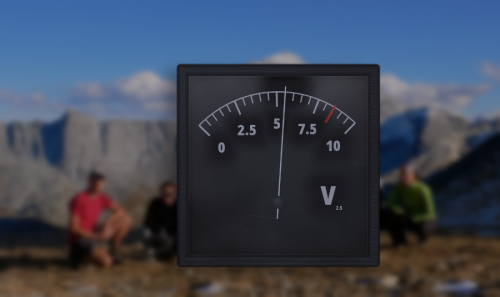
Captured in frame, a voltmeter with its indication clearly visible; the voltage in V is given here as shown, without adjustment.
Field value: 5.5 V
